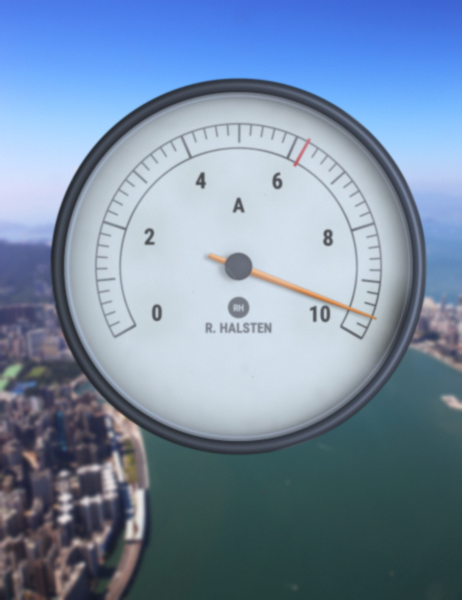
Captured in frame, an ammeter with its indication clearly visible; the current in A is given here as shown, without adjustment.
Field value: 9.6 A
